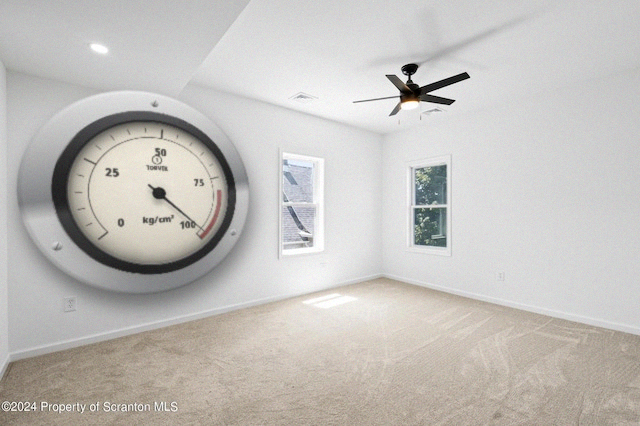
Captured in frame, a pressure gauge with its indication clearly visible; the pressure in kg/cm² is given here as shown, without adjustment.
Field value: 97.5 kg/cm²
